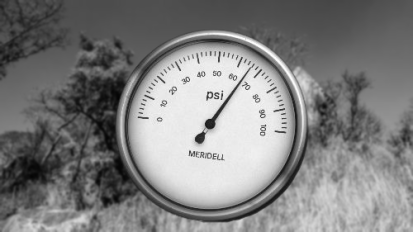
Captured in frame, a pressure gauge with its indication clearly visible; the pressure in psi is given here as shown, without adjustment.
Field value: 66 psi
